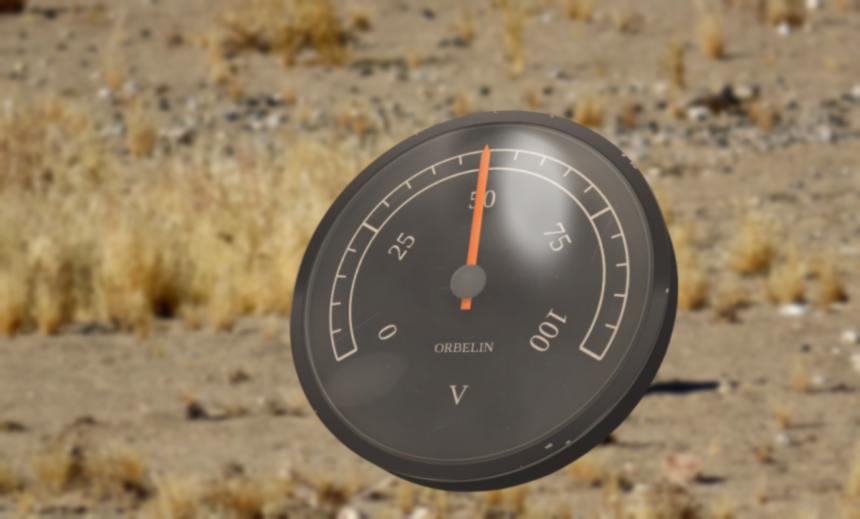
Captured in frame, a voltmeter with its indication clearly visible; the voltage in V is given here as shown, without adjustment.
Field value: 50 V
